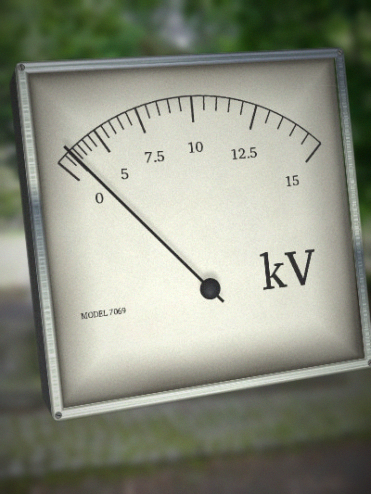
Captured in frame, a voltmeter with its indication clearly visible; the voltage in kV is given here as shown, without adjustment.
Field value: 2.5 kV
